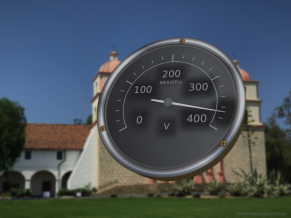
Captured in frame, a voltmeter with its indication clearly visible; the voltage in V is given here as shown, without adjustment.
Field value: 370 V
